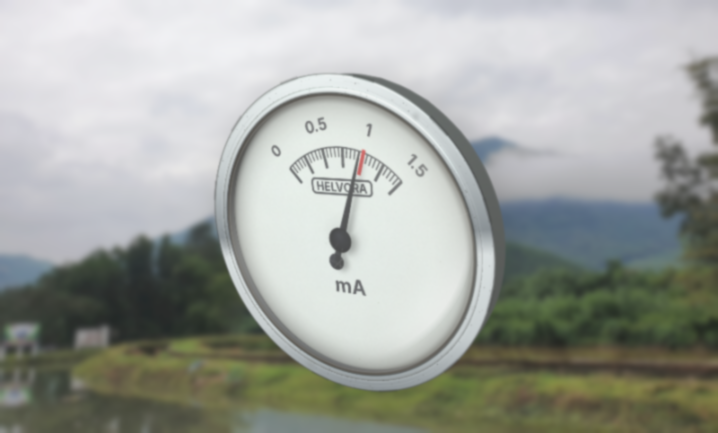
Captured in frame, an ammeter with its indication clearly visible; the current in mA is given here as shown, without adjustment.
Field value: 1 mA
